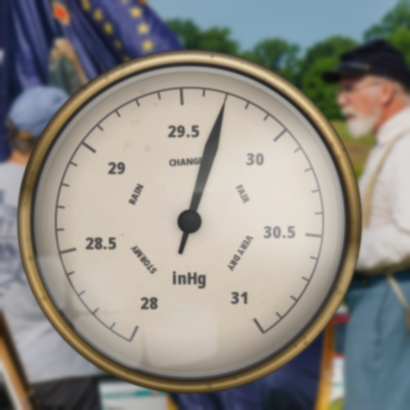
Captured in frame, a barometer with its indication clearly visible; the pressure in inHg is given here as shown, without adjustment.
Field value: 29.7 inHg
